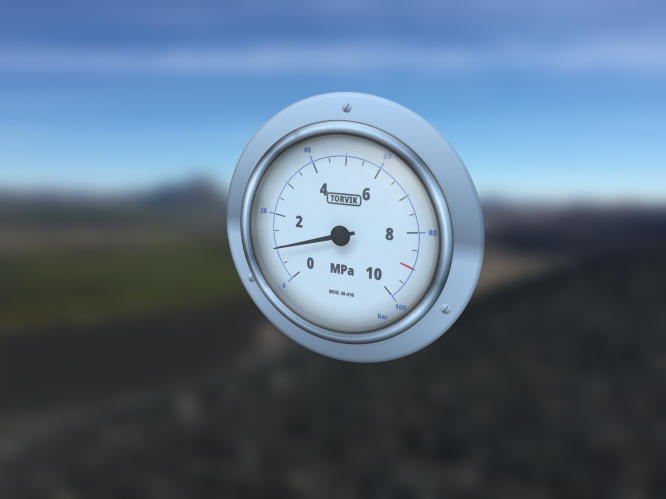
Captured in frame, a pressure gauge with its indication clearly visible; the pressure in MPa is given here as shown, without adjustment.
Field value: 1 MPa
